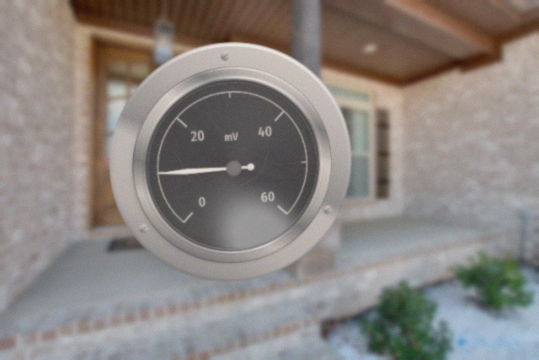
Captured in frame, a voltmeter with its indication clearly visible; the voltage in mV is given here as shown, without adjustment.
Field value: 10 mV
